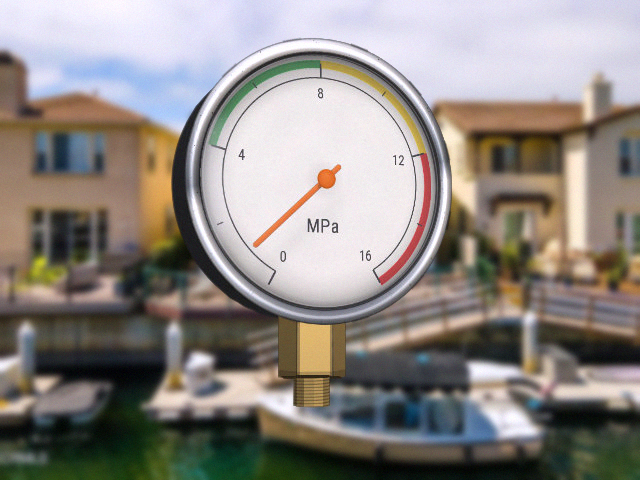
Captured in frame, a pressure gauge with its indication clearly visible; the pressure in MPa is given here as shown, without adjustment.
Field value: 1 MPa
